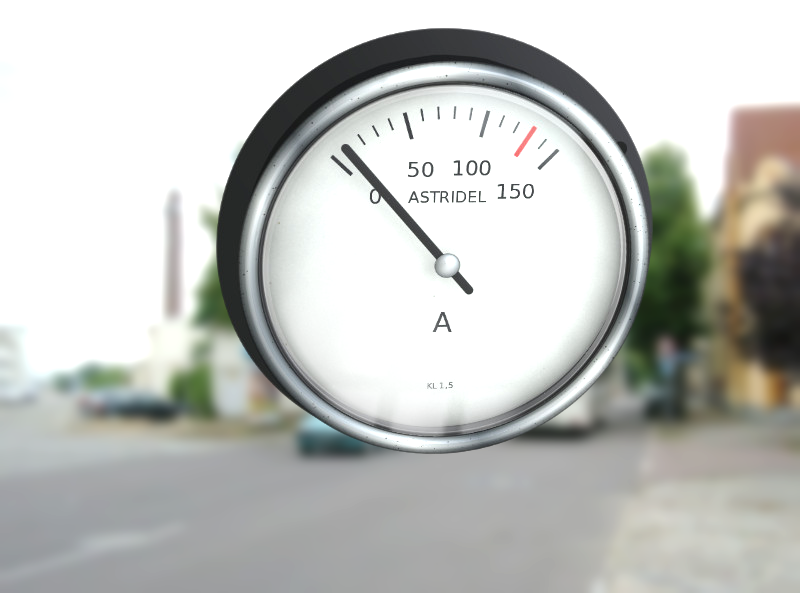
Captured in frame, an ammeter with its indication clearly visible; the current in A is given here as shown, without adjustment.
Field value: 10 A
